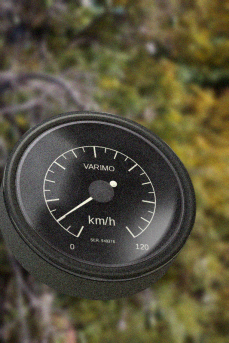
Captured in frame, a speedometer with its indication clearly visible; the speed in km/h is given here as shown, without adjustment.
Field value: 10 km/h
